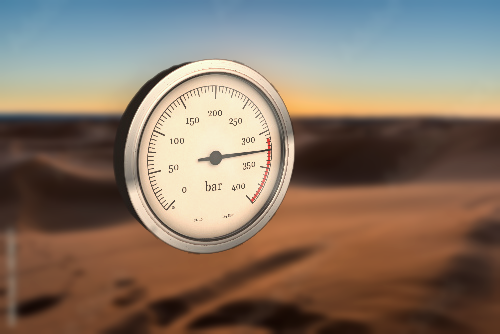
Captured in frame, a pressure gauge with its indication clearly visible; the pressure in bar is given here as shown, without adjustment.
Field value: 325 bar
